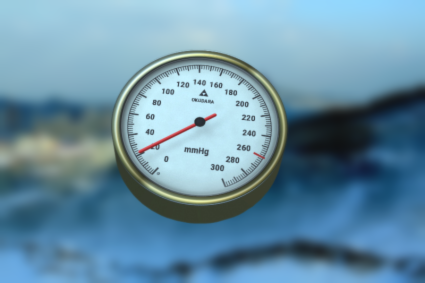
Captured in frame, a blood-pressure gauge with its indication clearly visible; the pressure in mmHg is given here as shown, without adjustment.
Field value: 20 mmHg
